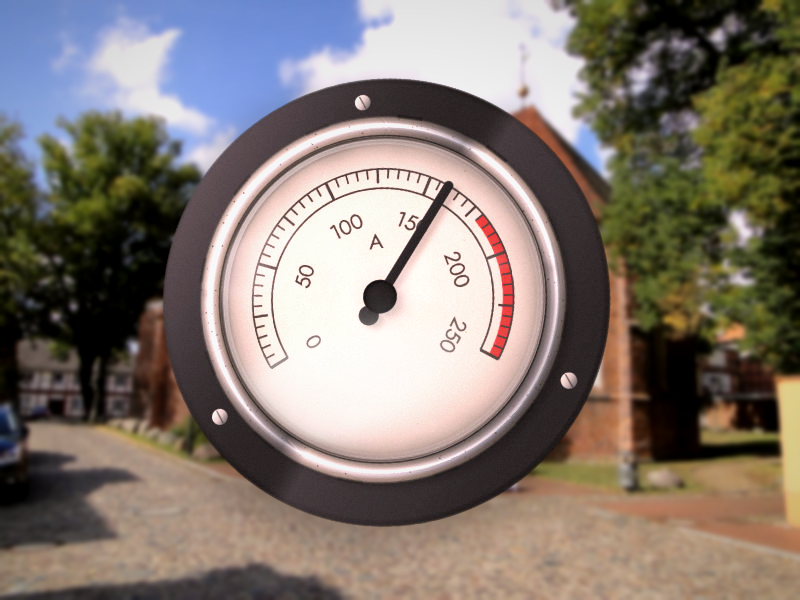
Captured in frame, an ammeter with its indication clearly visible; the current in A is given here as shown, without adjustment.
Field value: 160 A
